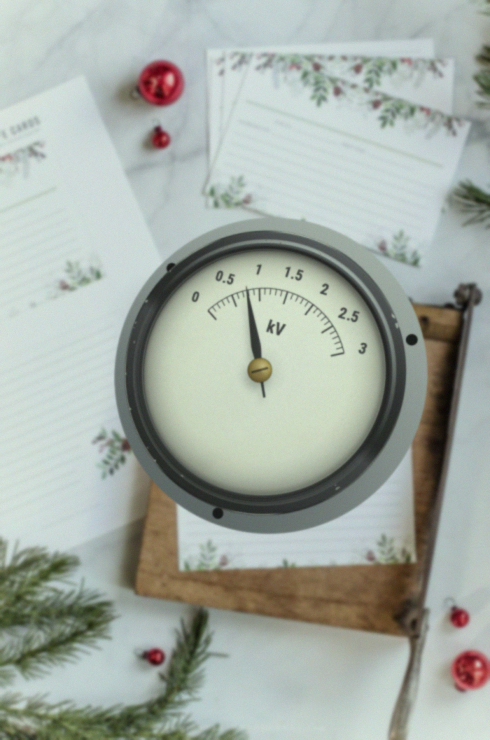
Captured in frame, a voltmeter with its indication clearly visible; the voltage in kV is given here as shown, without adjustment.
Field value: 0.8 kV
